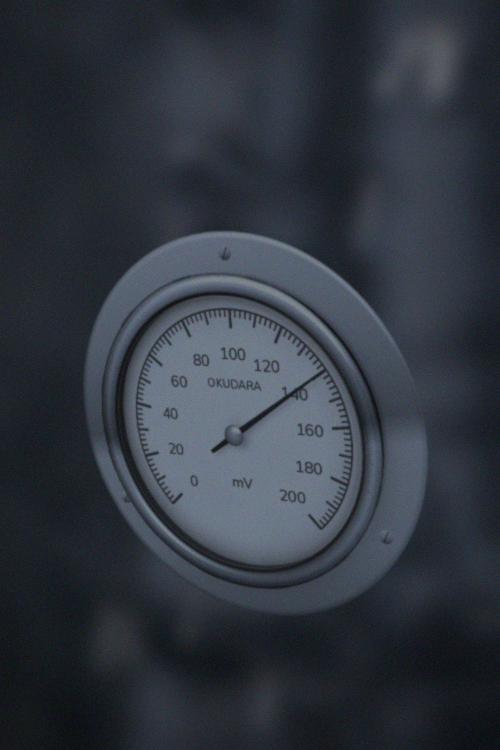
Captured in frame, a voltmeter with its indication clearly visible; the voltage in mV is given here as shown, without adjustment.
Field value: 140 mV
